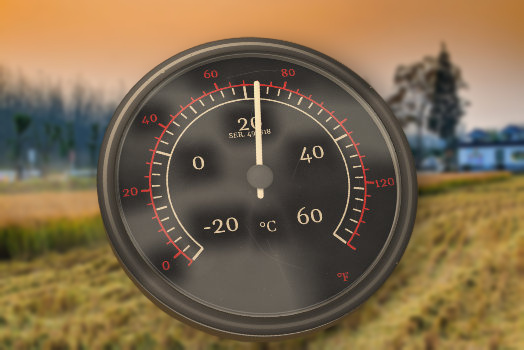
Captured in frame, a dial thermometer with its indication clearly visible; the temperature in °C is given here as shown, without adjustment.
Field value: 22 °C
